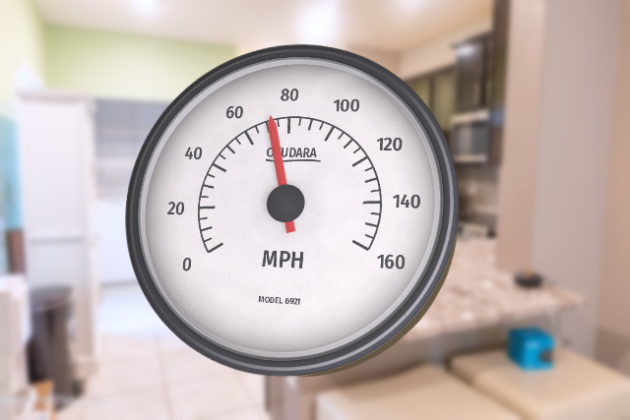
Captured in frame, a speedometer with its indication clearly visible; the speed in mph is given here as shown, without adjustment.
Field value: 72.5 mph
